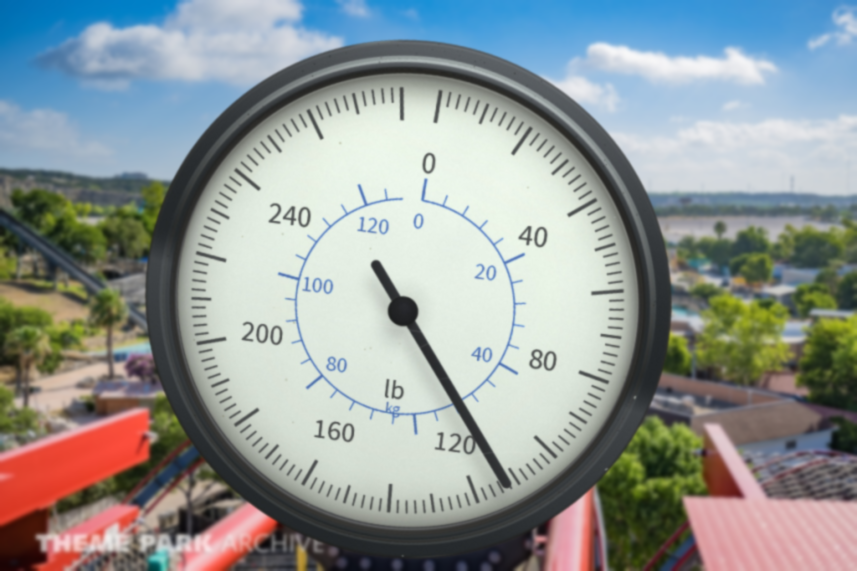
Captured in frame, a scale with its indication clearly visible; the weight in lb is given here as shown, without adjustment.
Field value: 112 lb
